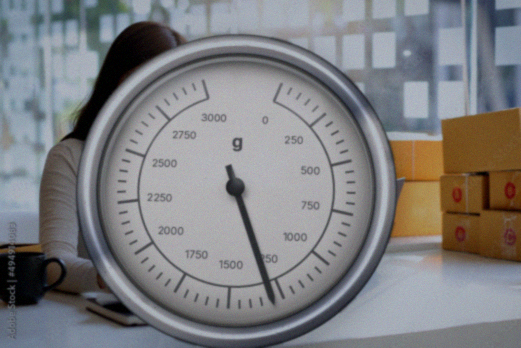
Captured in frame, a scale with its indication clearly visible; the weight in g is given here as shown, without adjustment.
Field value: 1300 g
